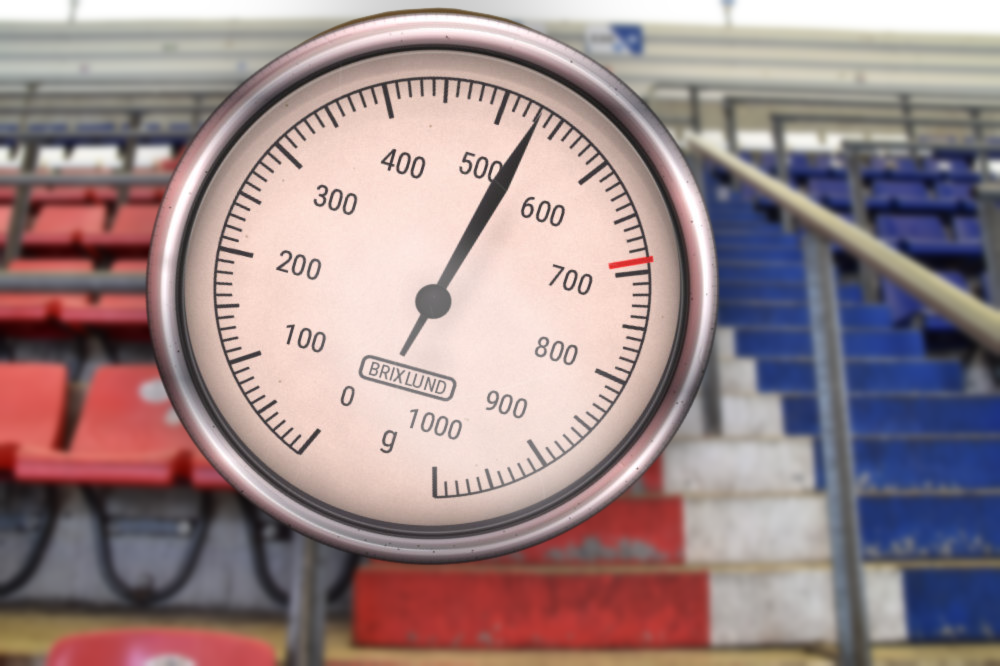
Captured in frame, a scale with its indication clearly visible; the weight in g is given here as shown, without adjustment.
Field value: 530 g
